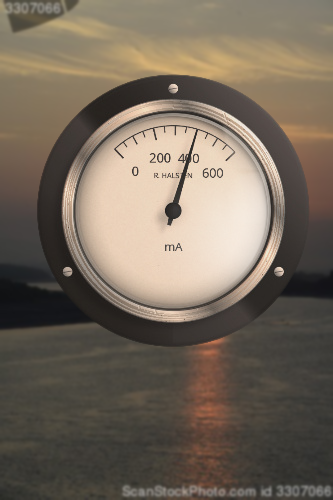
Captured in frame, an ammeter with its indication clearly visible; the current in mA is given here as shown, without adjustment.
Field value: 400 mA
